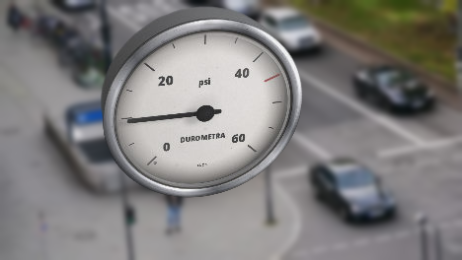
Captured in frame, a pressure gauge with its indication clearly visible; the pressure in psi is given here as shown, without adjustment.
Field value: 10 psi
